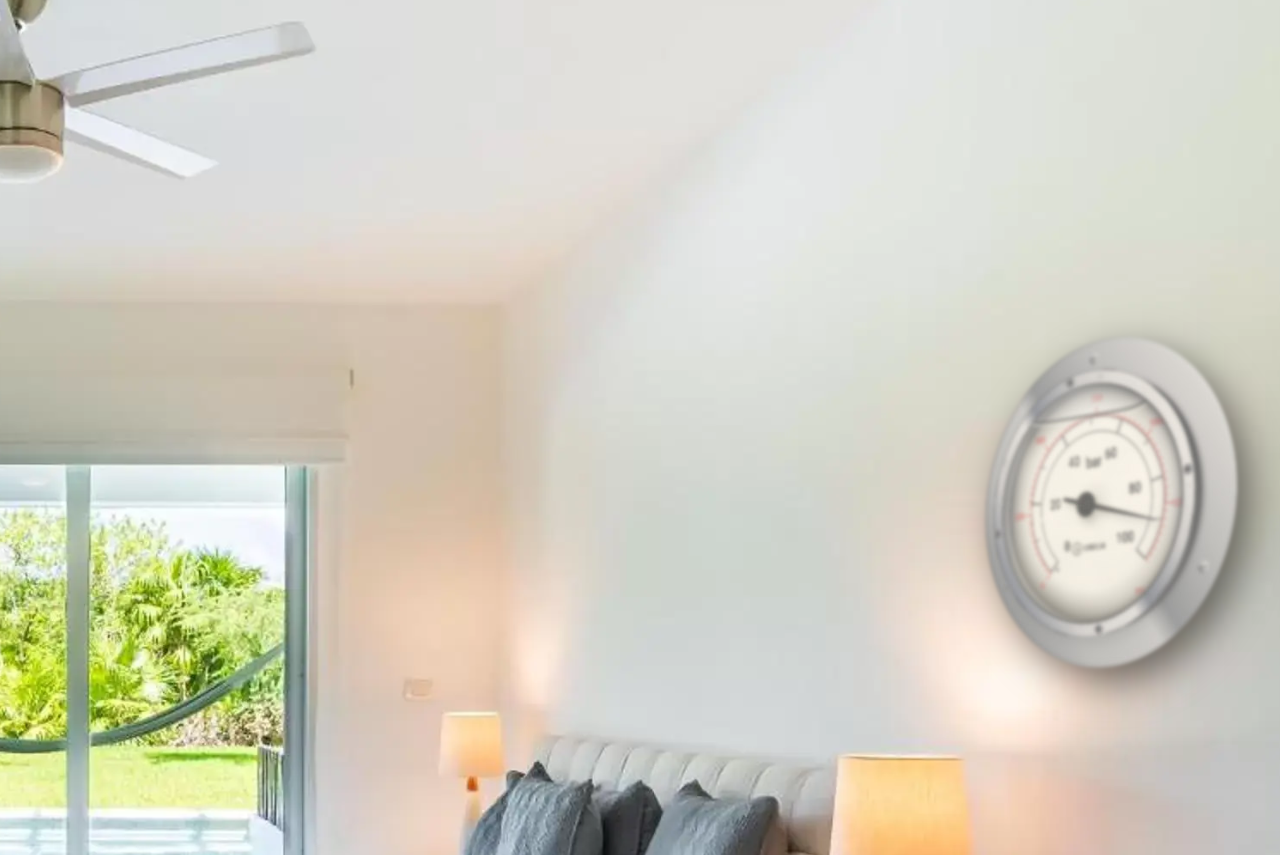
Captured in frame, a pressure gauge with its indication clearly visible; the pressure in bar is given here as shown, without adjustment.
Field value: 90 bar
